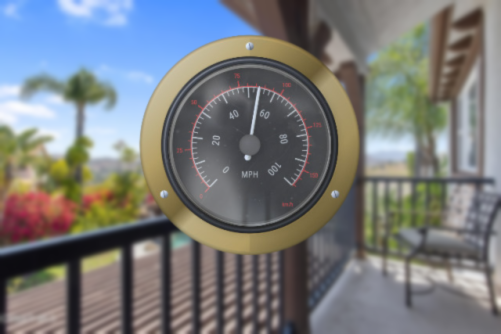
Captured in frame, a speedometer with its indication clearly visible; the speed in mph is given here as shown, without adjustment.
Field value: 54 mph
